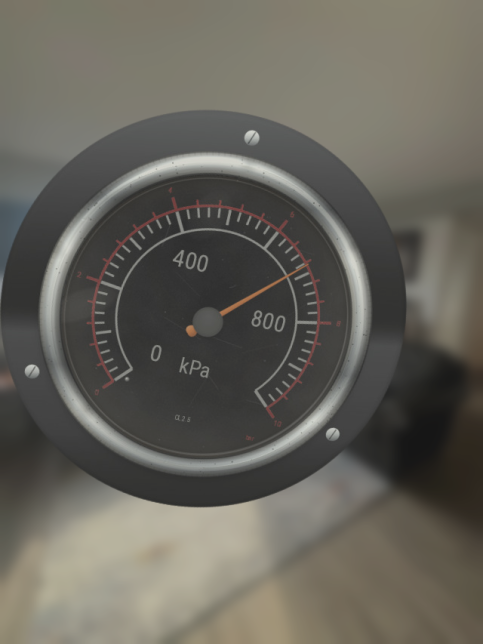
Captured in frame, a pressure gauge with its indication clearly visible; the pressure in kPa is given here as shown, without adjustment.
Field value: 680 kPa
